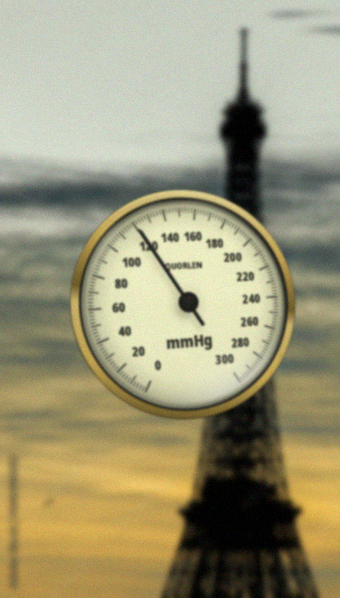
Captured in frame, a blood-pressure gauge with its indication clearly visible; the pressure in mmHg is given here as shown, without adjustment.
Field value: 120 mmHg
